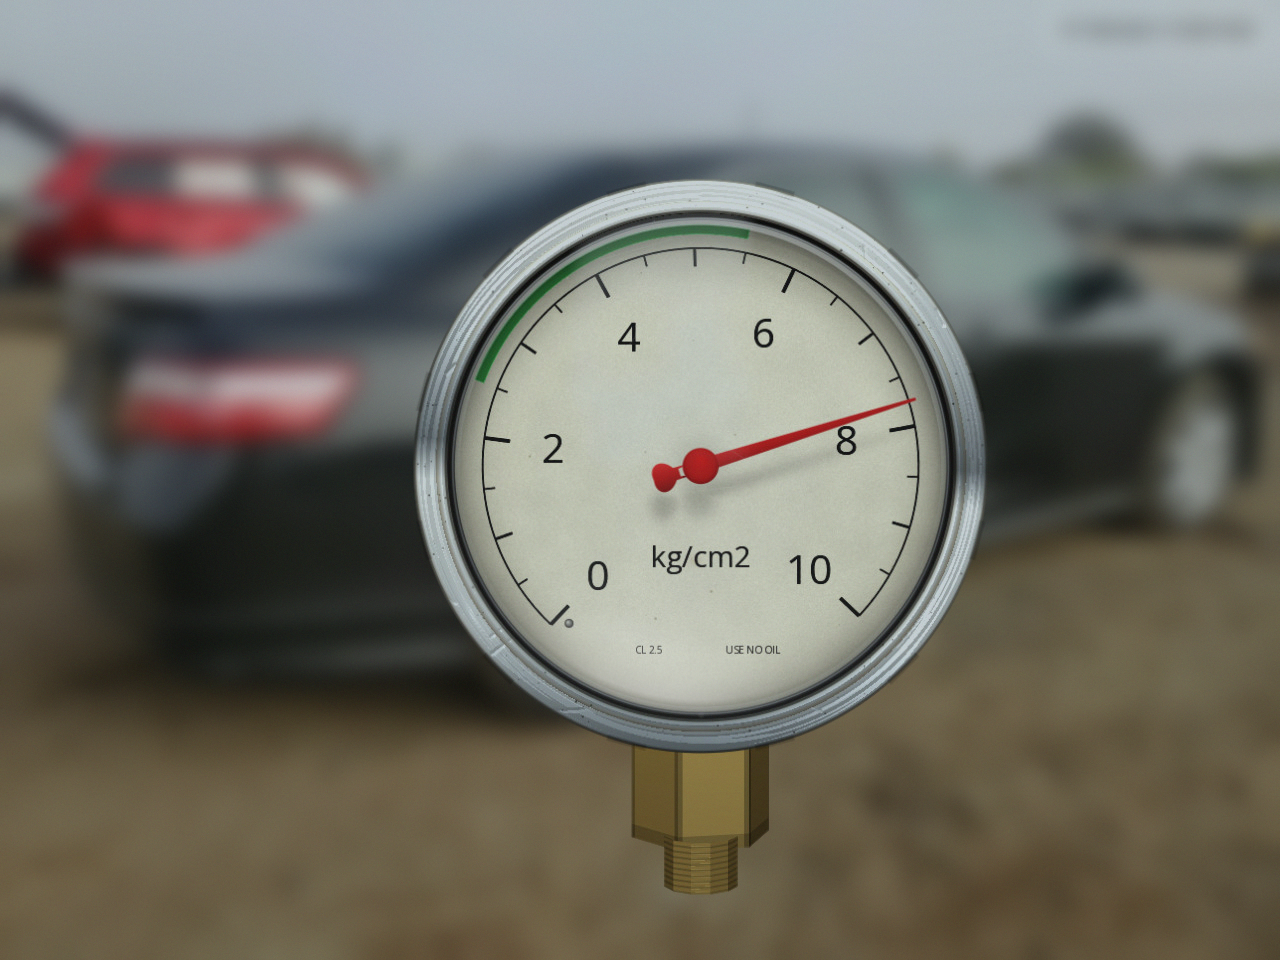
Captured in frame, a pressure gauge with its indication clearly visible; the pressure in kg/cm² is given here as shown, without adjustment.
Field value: 7.75 kg/cm²
